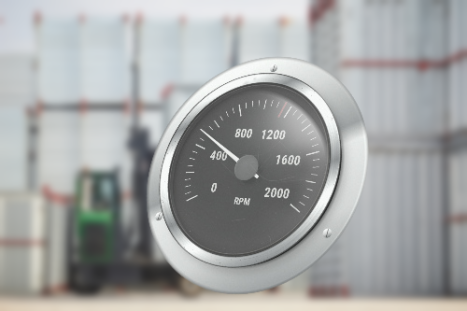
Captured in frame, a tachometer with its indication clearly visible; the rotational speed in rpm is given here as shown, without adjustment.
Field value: 500 rpm
